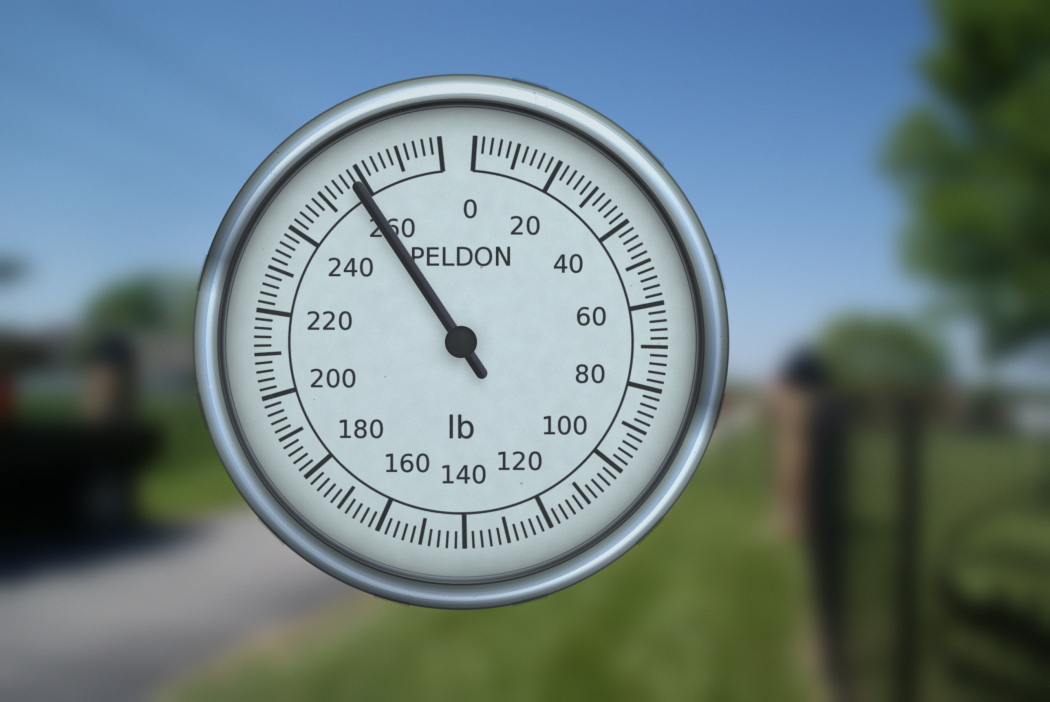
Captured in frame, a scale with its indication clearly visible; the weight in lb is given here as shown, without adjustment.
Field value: 258 lb
